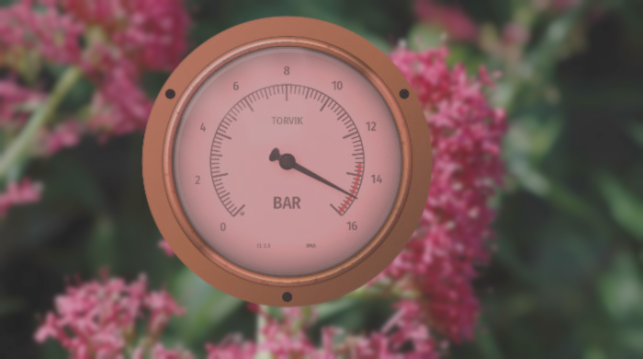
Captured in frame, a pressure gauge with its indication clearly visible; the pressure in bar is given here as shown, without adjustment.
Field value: 15 bar
